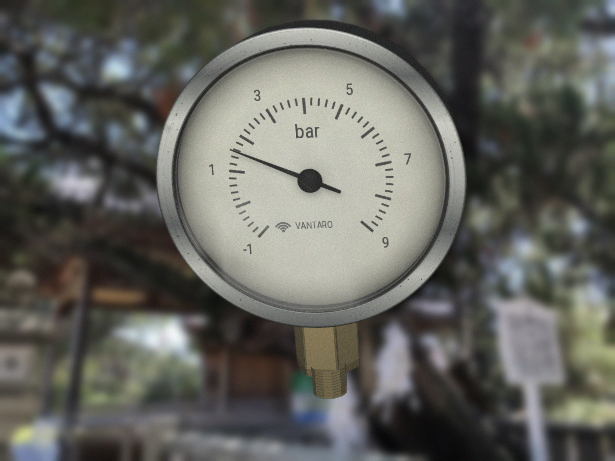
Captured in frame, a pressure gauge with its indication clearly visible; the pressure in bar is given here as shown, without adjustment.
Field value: 1.6 bar
